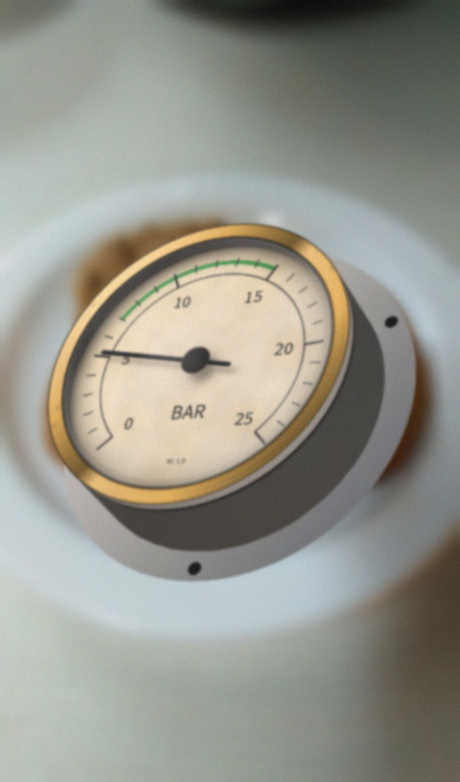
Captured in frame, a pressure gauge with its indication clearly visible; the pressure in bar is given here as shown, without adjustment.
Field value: 5 bar
